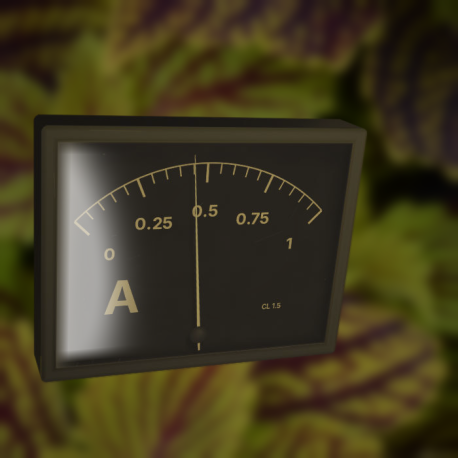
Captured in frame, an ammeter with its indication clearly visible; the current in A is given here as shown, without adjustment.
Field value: 0.45 A
